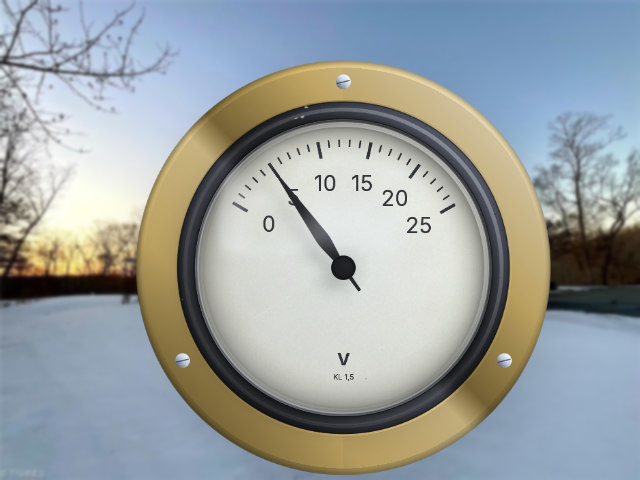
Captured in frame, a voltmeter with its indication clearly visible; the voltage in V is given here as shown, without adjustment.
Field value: 5 V
